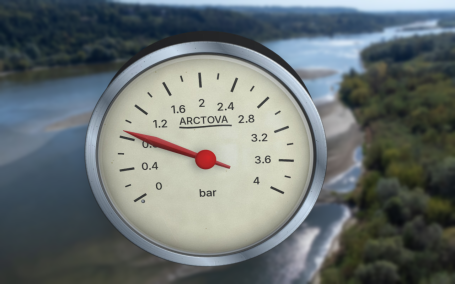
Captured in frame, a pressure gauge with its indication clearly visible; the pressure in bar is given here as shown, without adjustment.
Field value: 0.9 bar
